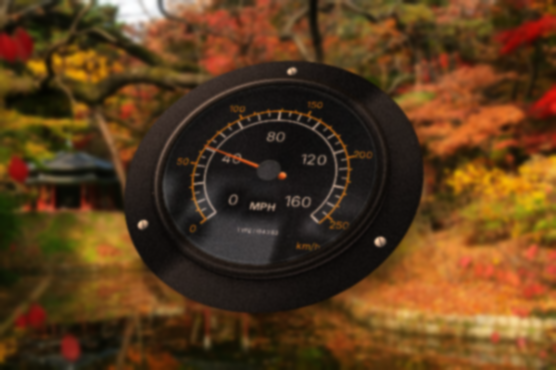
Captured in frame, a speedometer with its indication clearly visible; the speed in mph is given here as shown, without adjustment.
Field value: 40 mph
